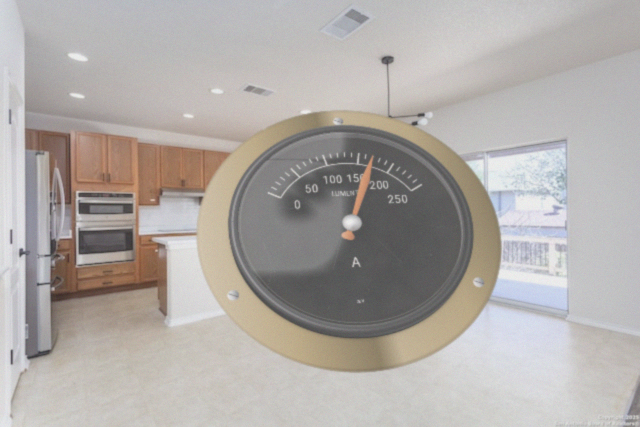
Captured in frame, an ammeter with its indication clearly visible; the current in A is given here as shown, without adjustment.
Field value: 170 A
